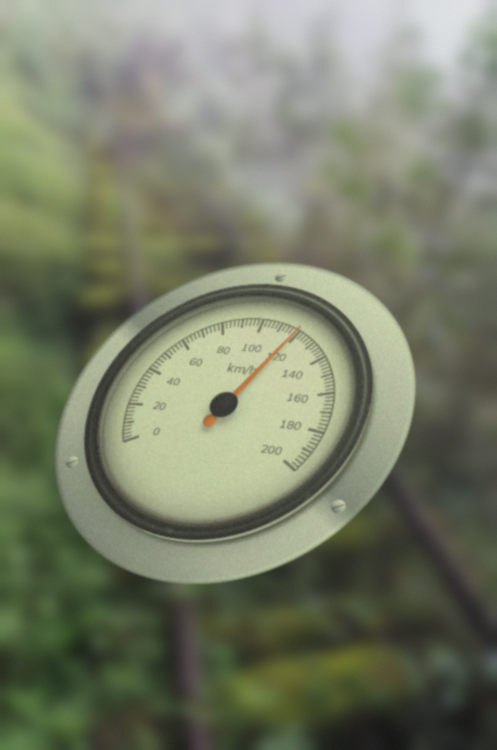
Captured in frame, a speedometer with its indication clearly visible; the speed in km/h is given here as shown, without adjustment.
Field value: 120 km/h
